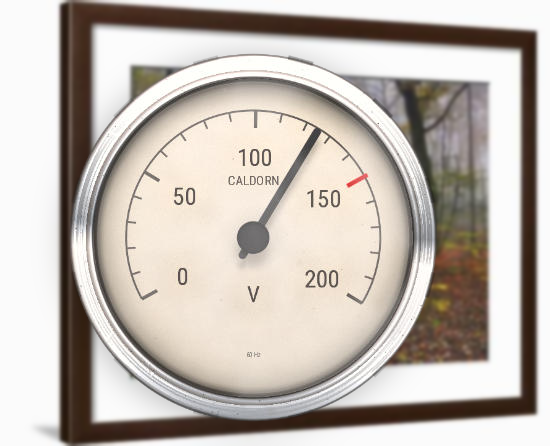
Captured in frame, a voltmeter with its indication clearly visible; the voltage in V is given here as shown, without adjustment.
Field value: 125 V
